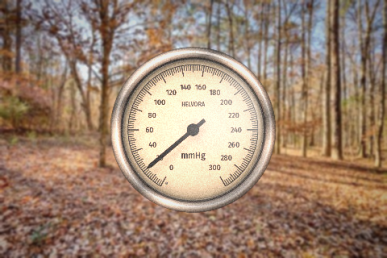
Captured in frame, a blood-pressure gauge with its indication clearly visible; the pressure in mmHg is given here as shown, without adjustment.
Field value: 20 mmHg
